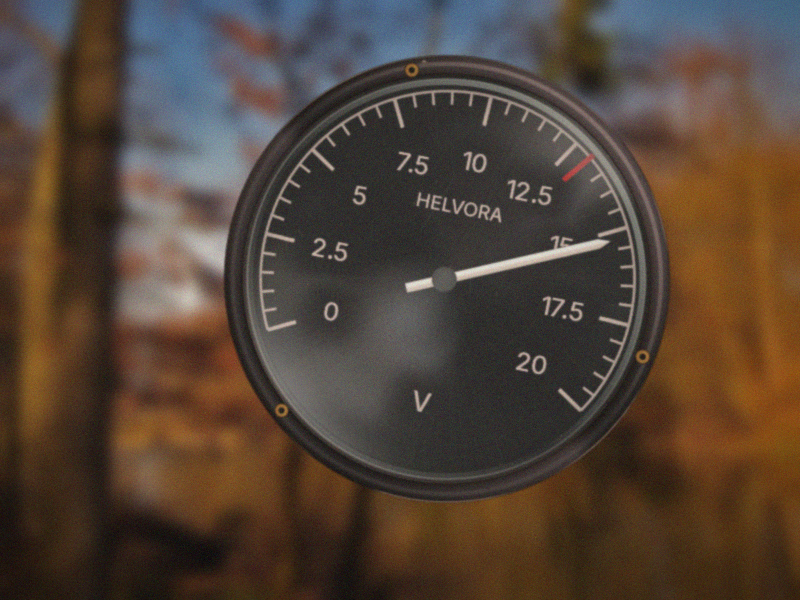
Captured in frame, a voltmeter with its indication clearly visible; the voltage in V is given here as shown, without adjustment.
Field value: 15.25 V
